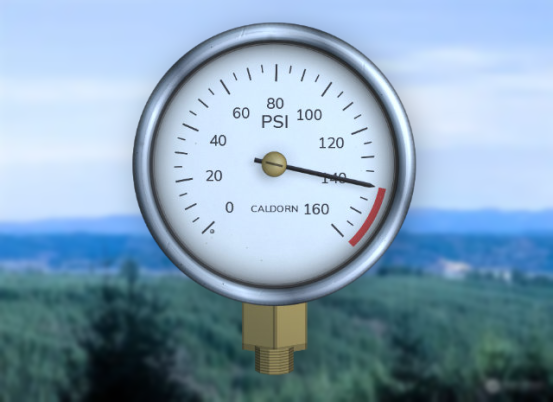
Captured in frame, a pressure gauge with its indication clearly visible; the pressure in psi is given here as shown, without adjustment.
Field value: 140 psi
